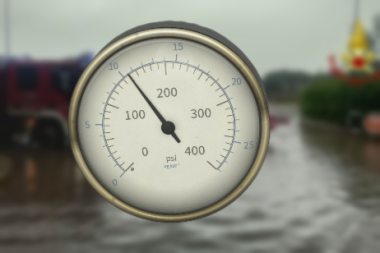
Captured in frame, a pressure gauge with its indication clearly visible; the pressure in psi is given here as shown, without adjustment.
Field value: 150 psi
